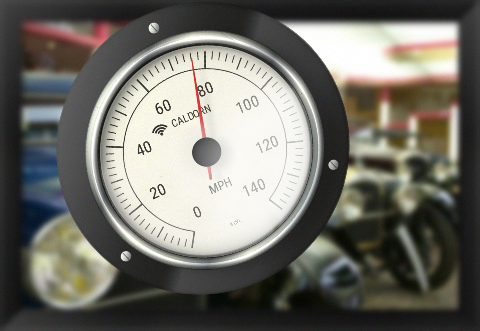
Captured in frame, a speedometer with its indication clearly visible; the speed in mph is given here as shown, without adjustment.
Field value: 76 mph
